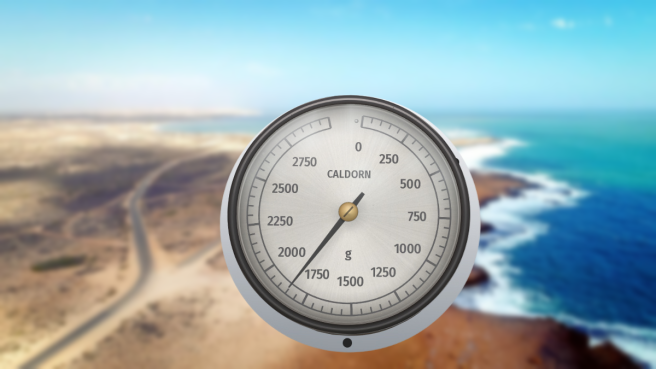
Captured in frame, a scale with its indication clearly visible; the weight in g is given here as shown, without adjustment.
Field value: 1850 g
